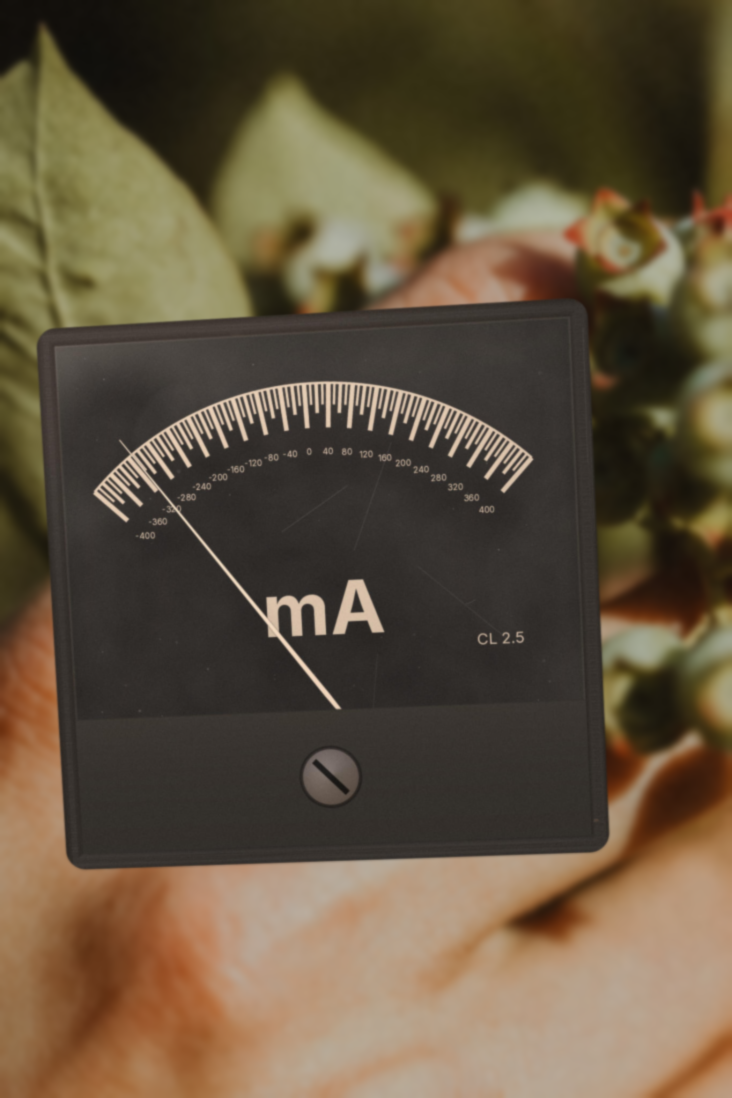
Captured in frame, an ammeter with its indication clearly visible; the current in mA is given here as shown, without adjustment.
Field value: -310 mA
